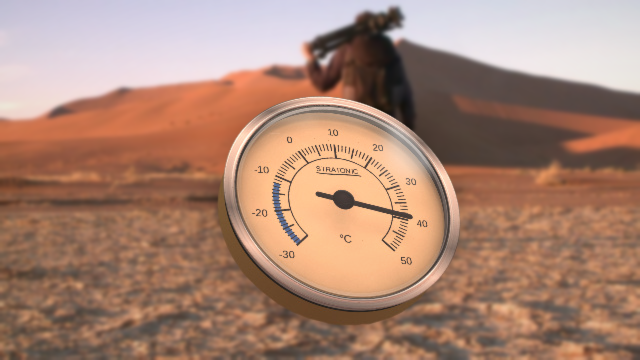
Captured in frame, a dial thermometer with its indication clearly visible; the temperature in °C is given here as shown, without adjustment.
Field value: 40 °C
